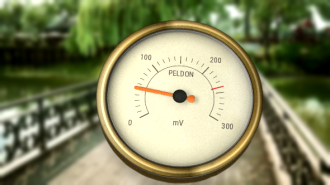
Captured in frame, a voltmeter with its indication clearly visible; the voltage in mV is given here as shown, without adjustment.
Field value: 50 mV
